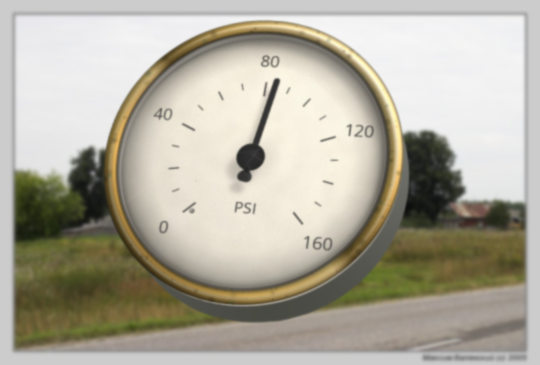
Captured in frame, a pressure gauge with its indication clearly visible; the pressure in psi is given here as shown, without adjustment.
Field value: 85 psi
